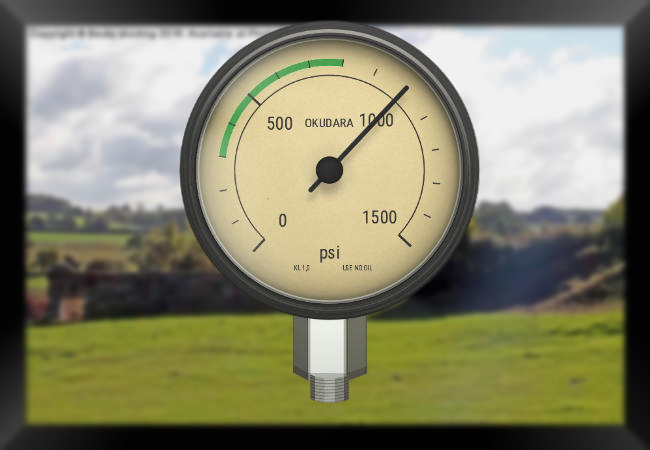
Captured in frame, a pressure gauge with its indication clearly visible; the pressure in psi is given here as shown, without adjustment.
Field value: 1000 psi
